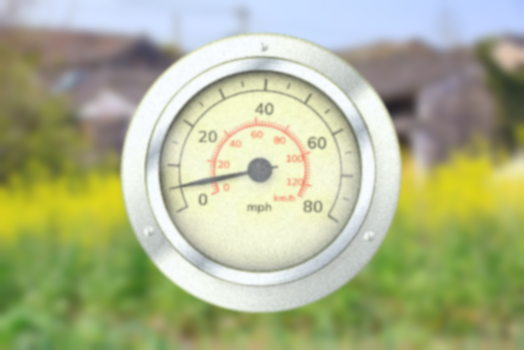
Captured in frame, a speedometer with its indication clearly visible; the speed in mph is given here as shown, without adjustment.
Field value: 5 mph
